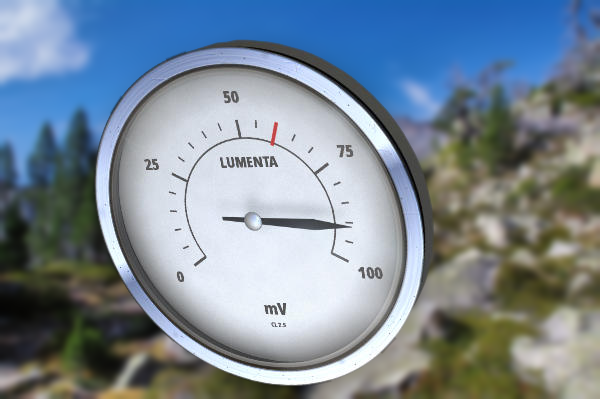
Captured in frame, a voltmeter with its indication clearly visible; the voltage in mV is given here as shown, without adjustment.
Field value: 90 mV
